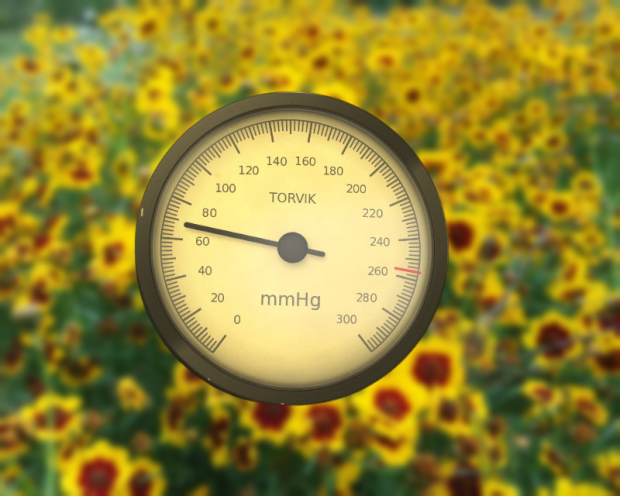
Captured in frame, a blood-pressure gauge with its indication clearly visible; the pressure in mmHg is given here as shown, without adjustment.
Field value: 68 mmHg
